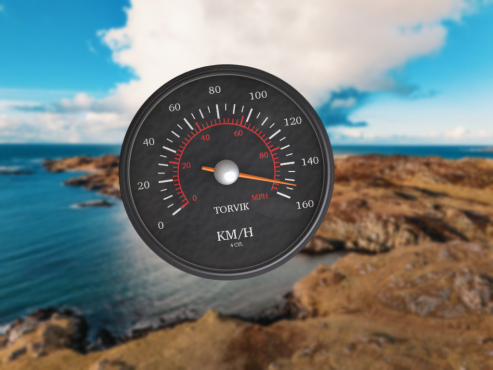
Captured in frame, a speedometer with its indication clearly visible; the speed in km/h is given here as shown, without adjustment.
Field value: 152.5 km/h
